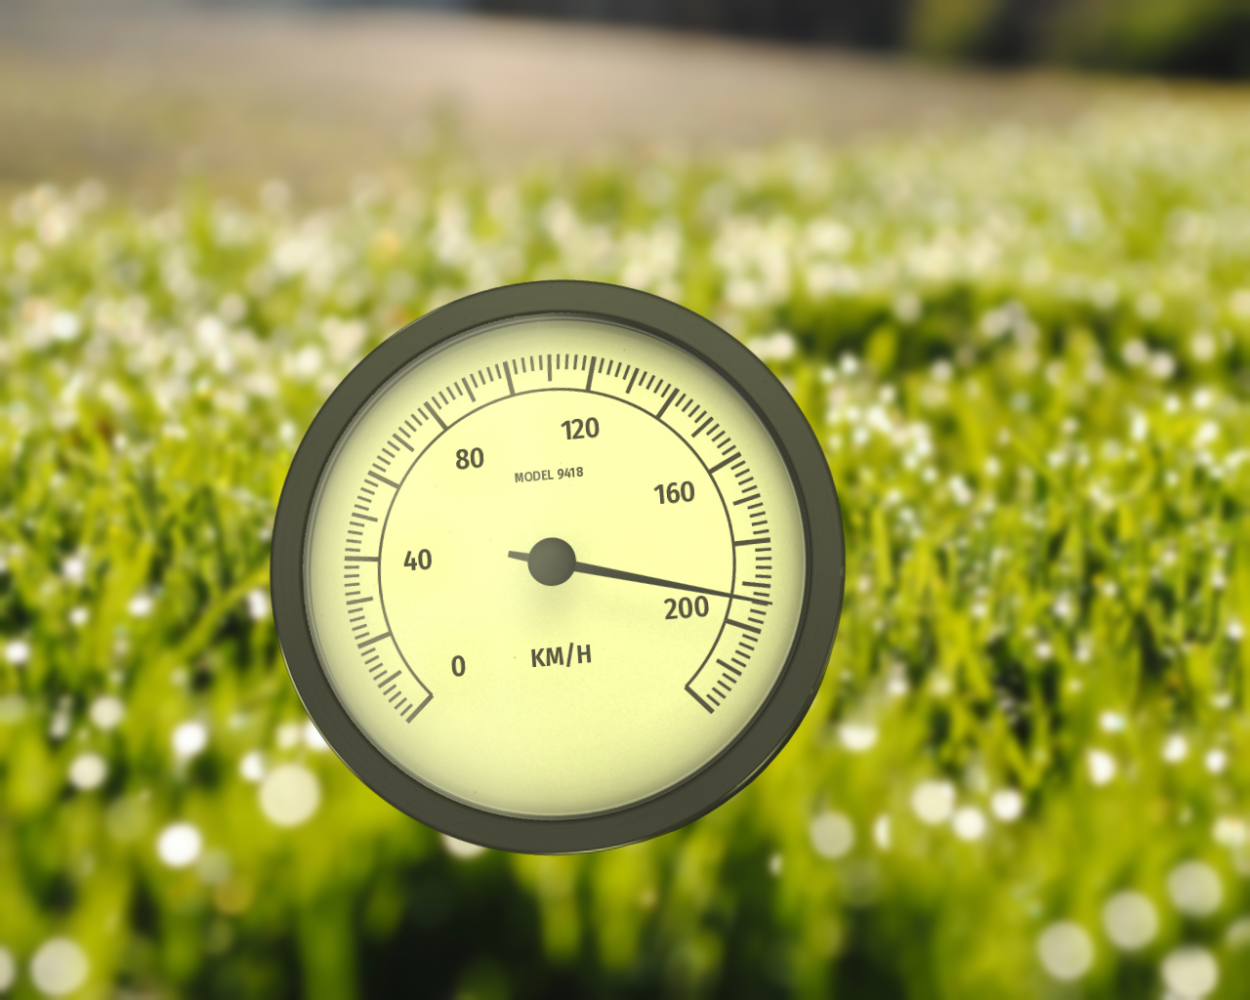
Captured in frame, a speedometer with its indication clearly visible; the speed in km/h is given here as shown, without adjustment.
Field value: 194 km/h
